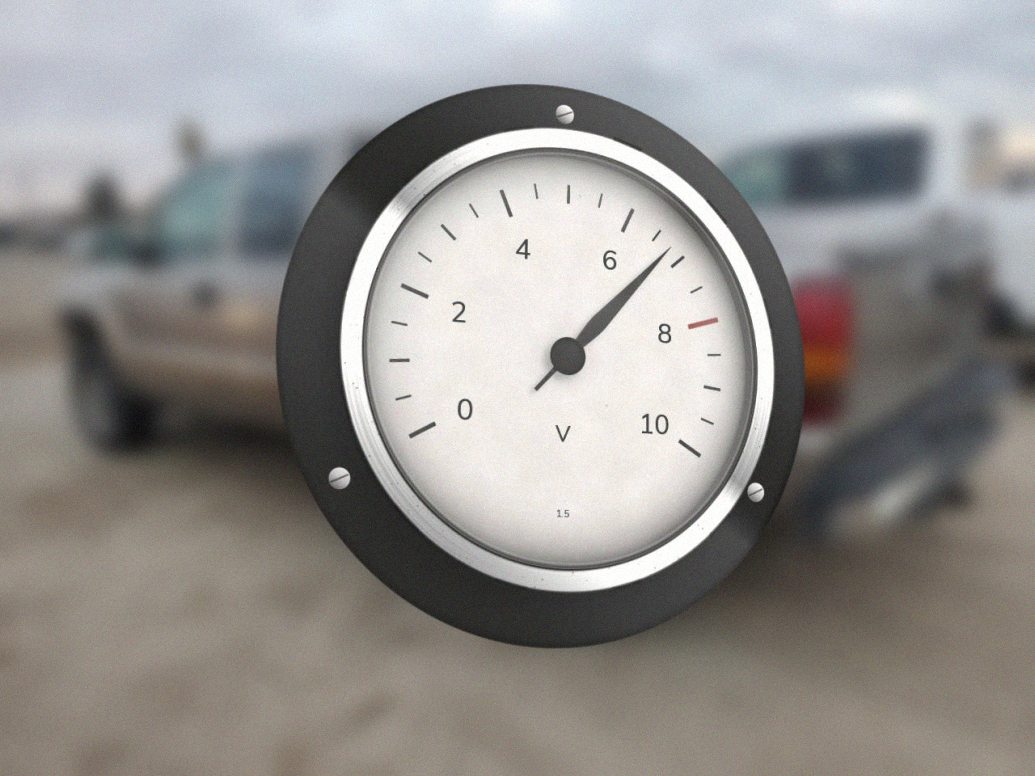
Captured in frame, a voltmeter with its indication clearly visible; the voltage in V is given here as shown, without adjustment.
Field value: 6.75 V
